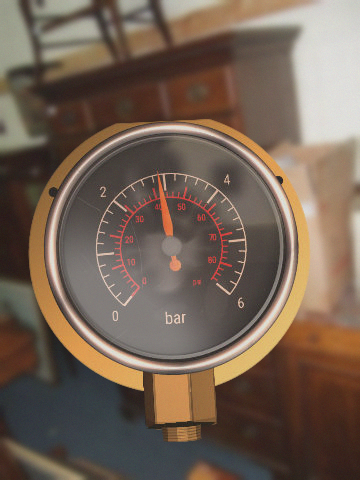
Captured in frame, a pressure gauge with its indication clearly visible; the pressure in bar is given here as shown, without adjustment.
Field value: 2.9 bar
